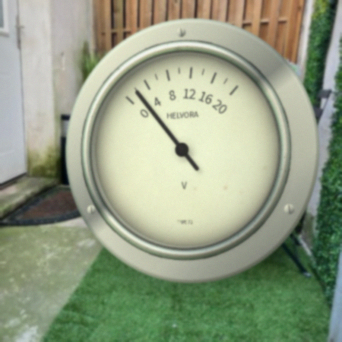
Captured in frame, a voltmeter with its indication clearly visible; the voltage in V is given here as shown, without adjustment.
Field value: 2 V
